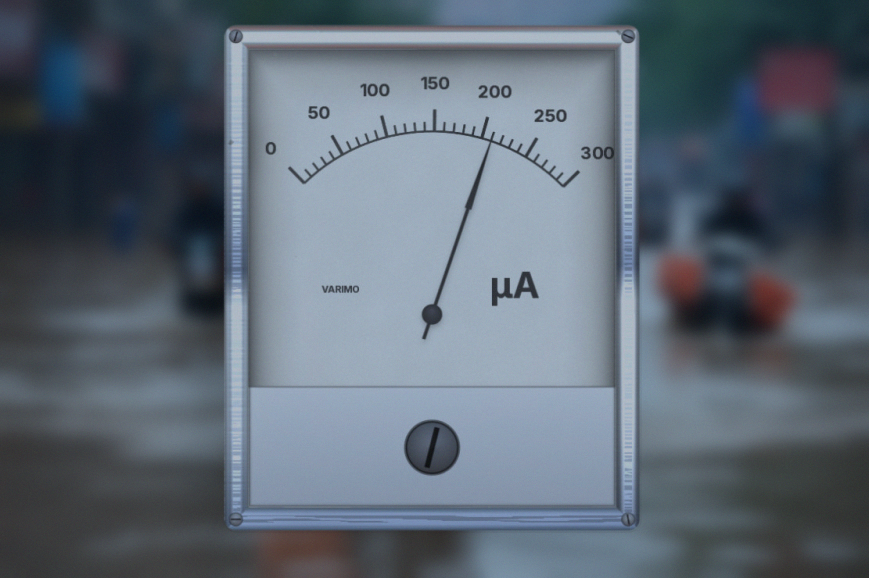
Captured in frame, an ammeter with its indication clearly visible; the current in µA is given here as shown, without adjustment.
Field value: 210 µA
